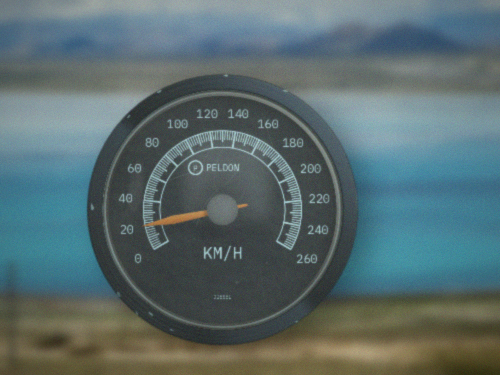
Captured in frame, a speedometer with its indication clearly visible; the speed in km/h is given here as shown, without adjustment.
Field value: 20 km/h
